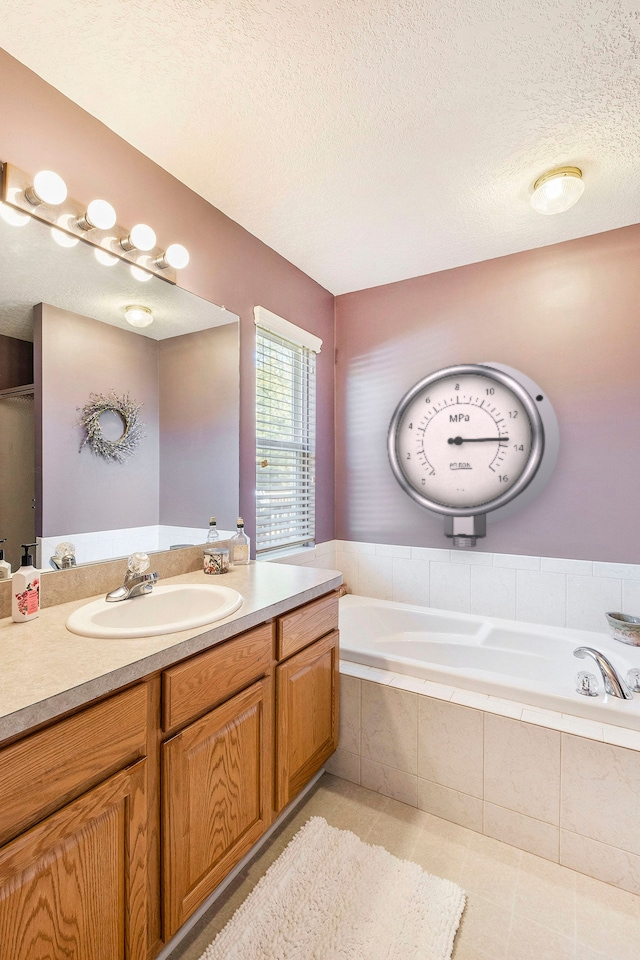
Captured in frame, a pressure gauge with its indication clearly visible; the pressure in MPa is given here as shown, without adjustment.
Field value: 13.5 MPa
